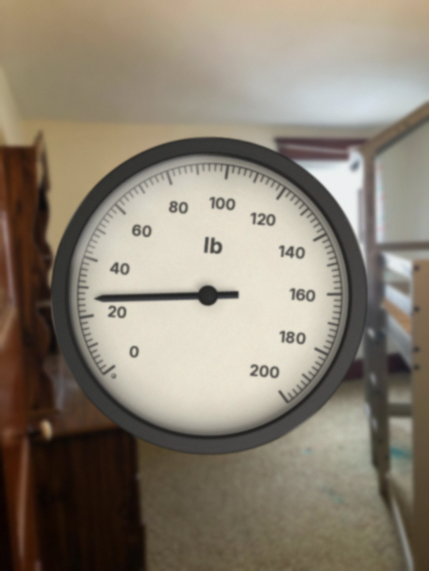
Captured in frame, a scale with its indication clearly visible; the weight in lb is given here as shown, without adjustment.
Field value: 26 lb
